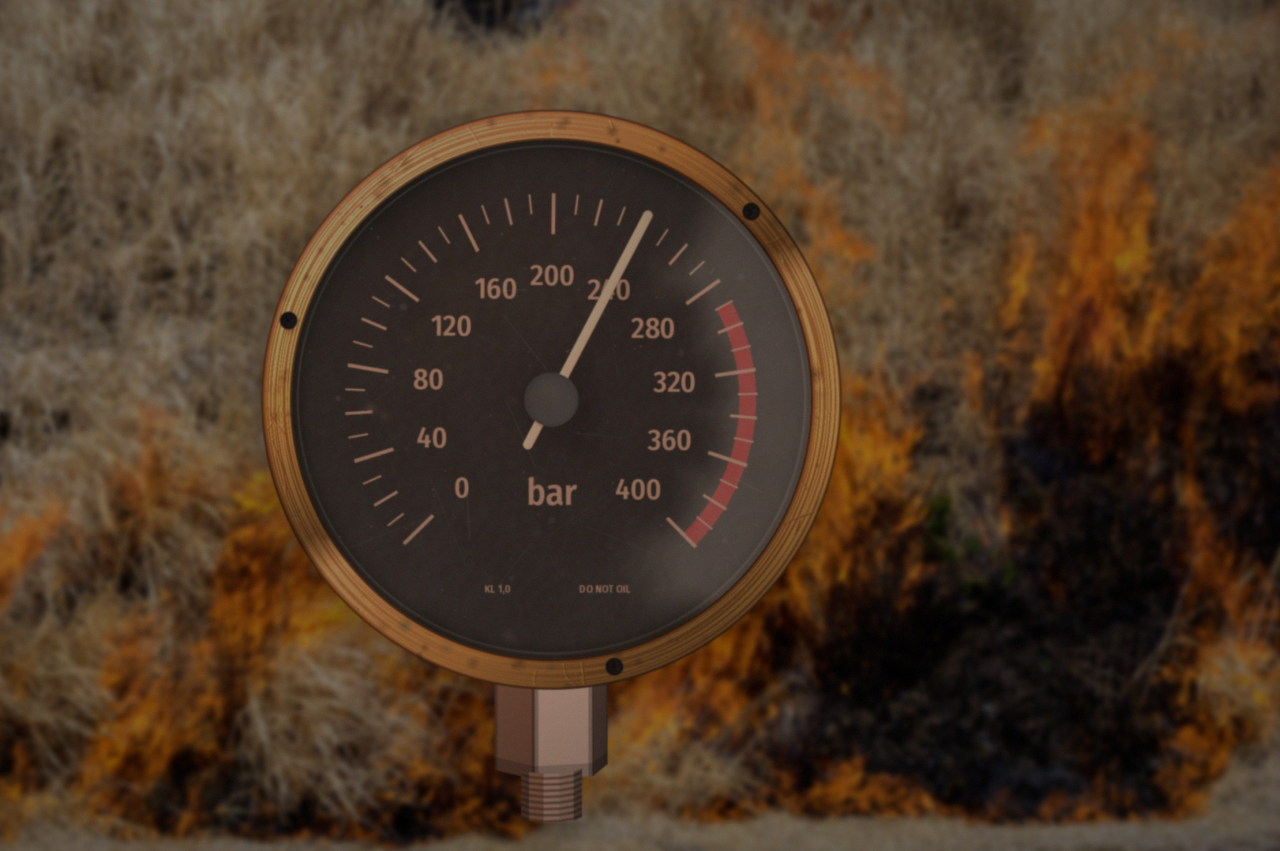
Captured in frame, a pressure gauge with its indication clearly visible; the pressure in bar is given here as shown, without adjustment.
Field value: 240 bar
